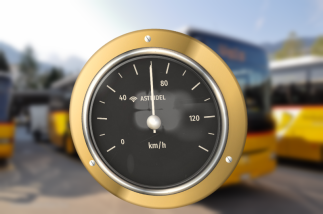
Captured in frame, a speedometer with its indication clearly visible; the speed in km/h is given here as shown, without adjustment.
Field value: 70 km/h
